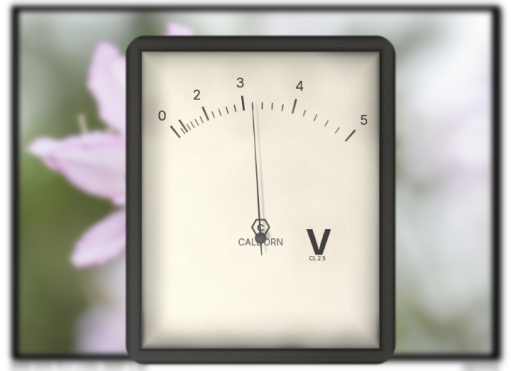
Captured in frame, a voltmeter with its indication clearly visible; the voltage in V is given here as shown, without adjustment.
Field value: 3.2 V
